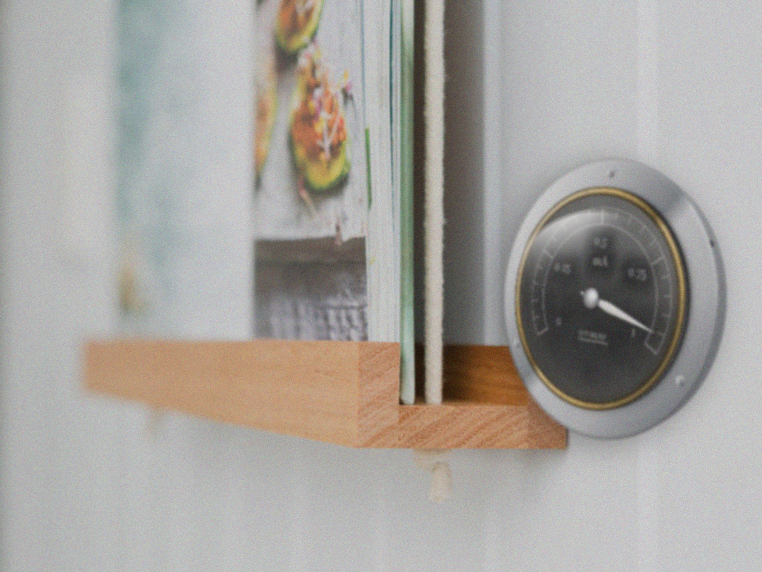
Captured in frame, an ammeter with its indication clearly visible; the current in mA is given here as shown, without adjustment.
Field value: 0.95 mA
